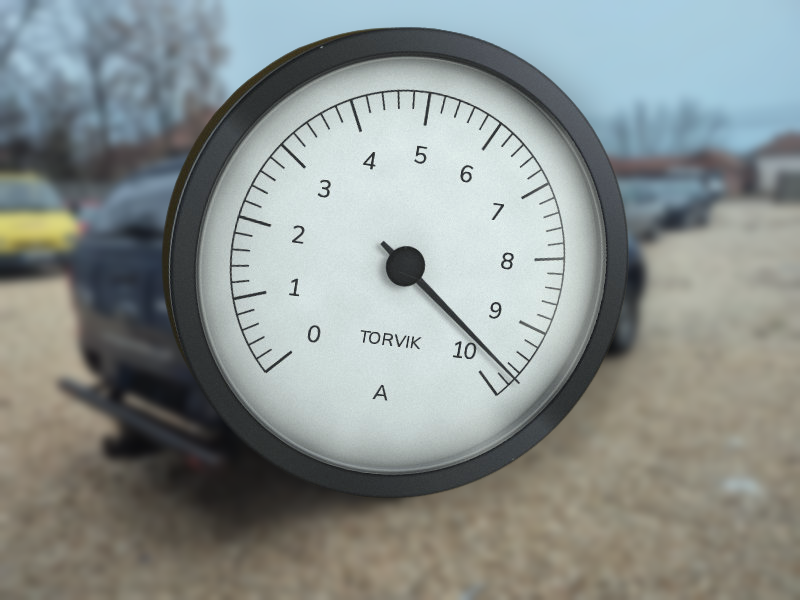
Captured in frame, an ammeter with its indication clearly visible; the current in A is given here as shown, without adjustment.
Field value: 9.7 A
